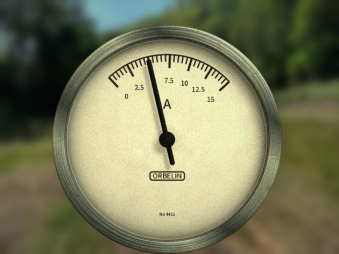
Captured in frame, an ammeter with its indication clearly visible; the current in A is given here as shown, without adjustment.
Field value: 5 A
